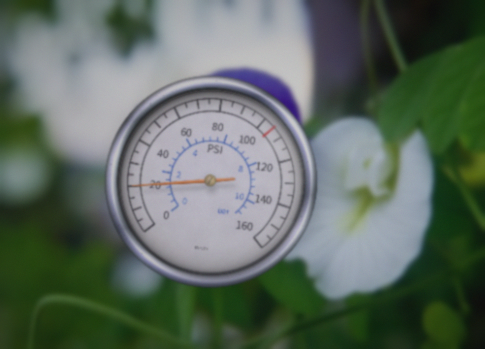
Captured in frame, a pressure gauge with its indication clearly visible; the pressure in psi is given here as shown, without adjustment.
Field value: 20 psi
